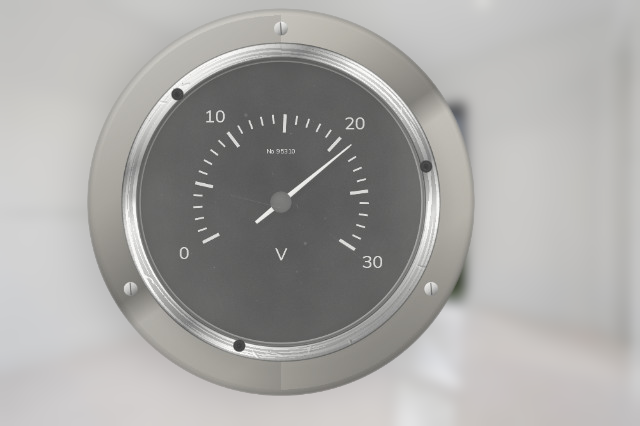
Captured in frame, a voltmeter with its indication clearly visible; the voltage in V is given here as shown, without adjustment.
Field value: 21 V
